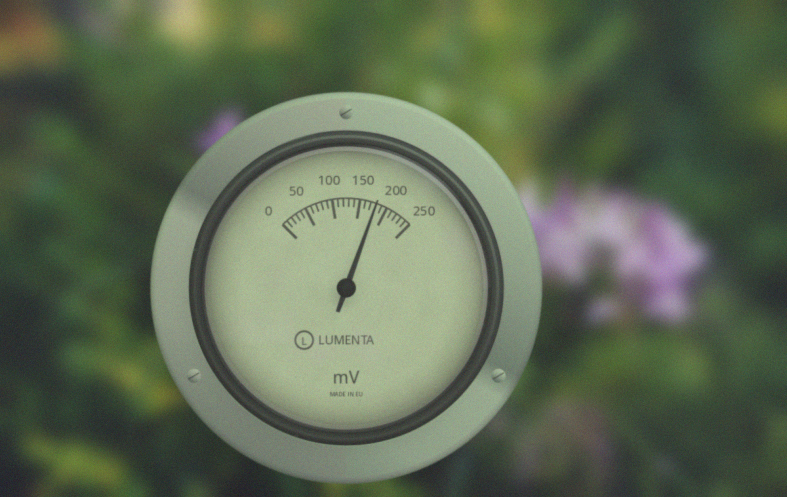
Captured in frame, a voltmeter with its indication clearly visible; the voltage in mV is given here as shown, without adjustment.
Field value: 180 mV
